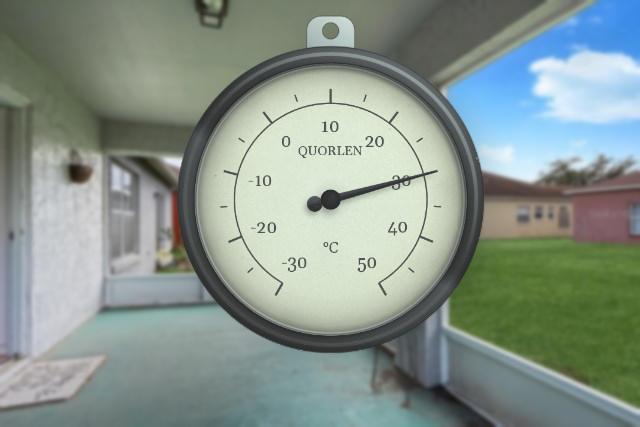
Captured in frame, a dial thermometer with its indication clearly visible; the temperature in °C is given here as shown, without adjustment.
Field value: 30 °C
